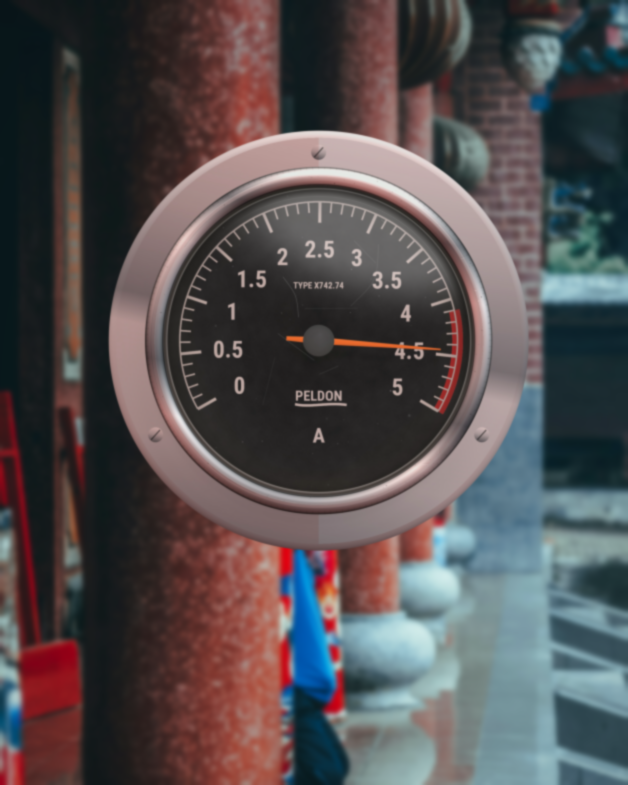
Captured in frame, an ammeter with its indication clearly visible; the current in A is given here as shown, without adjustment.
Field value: 4.45 A
